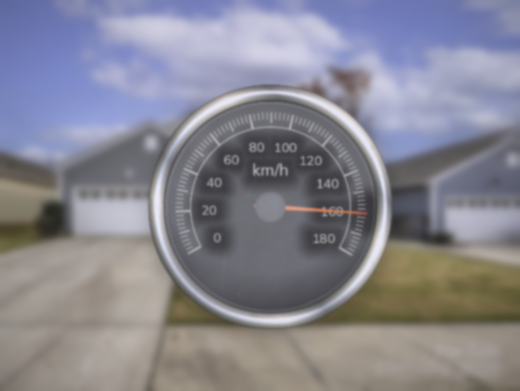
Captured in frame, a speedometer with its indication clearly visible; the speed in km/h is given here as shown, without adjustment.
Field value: 160 km/h
